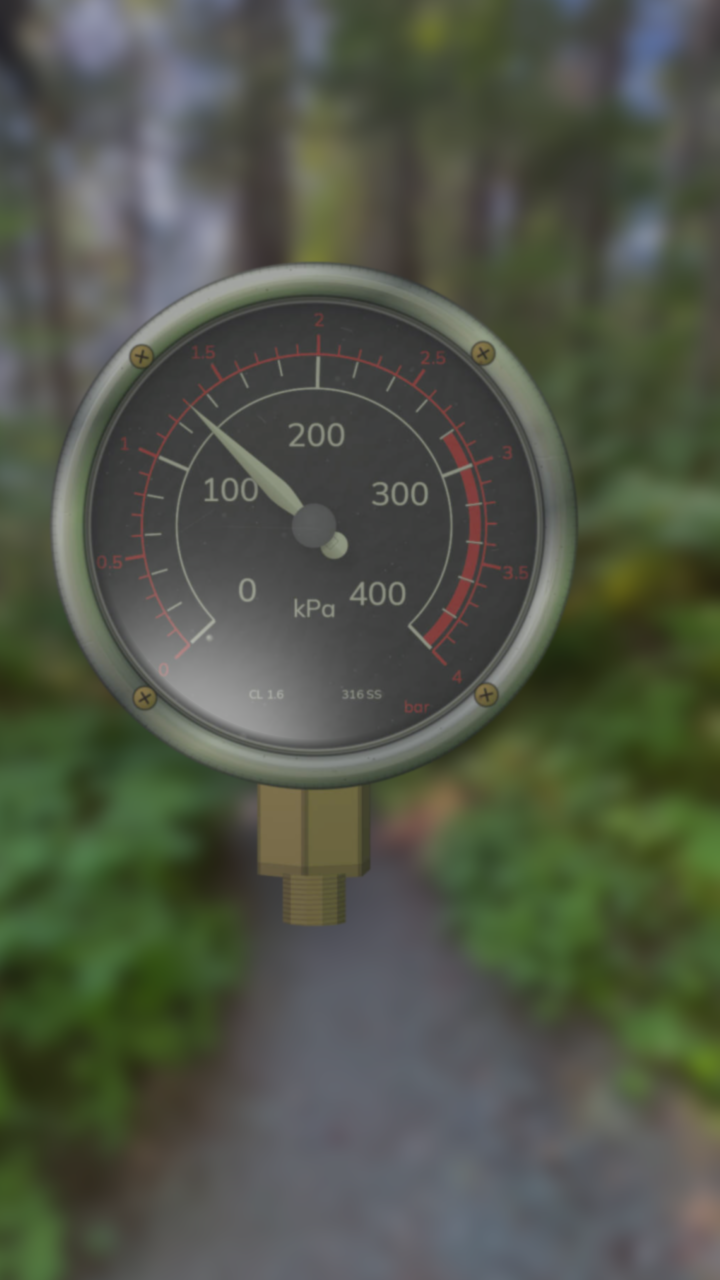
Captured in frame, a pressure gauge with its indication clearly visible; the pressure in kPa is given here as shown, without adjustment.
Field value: 130 kPa
